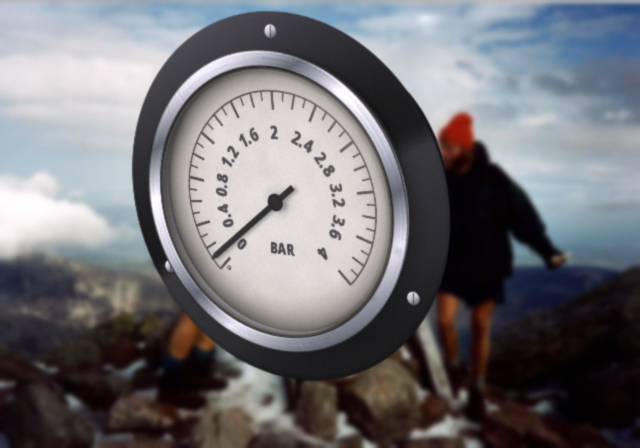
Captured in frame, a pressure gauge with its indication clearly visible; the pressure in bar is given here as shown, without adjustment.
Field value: 0.1 bar
